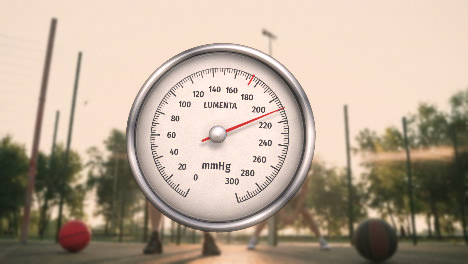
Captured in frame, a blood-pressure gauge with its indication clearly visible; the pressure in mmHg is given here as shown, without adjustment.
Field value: 210 mmHg
